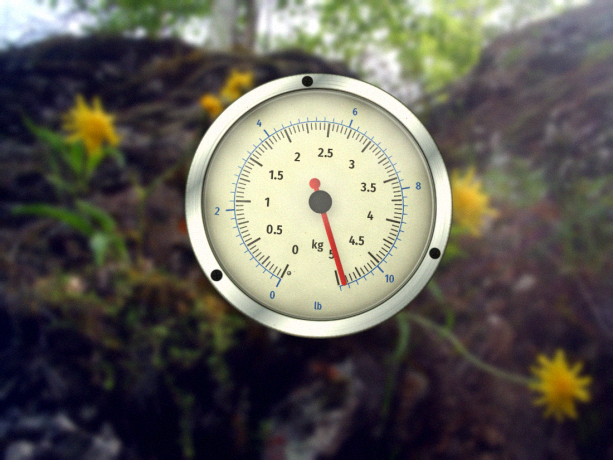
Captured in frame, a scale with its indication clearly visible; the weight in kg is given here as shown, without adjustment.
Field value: 4.95 kg
